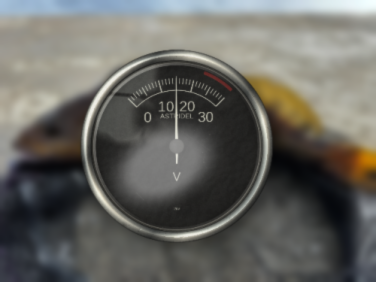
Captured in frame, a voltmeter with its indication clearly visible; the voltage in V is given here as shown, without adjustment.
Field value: 15 V
